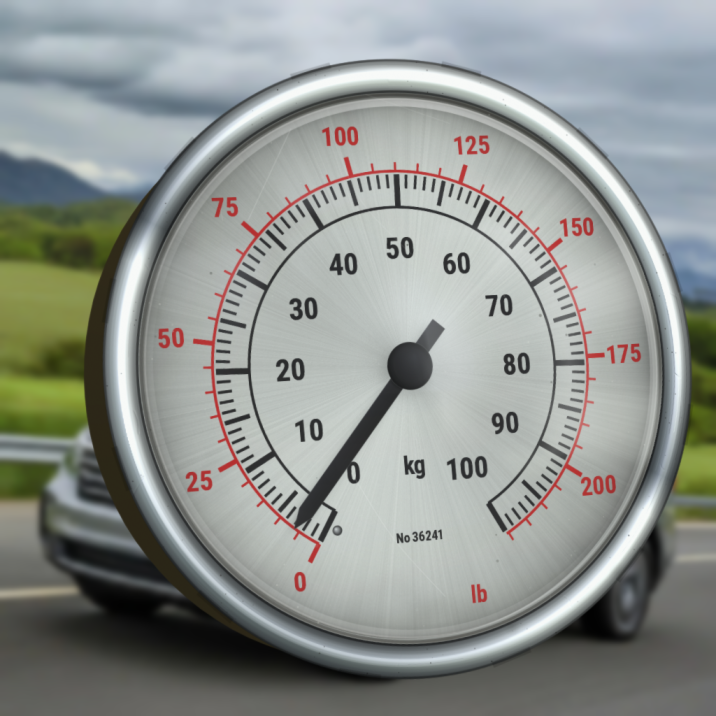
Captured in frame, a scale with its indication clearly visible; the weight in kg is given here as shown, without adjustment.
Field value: 3 kg
